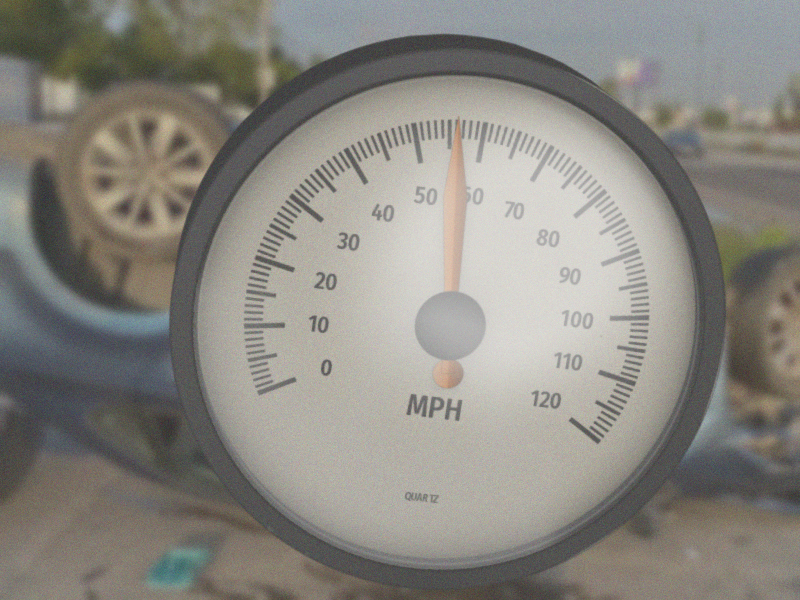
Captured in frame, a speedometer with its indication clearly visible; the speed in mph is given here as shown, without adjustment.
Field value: 56 mph
